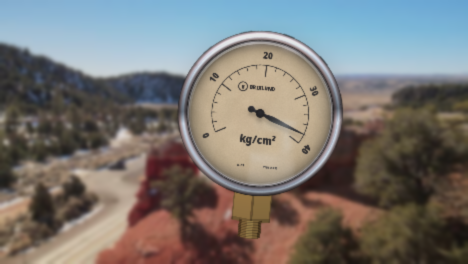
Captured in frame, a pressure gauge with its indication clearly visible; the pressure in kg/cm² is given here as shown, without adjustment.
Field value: 38 kg/cm²
